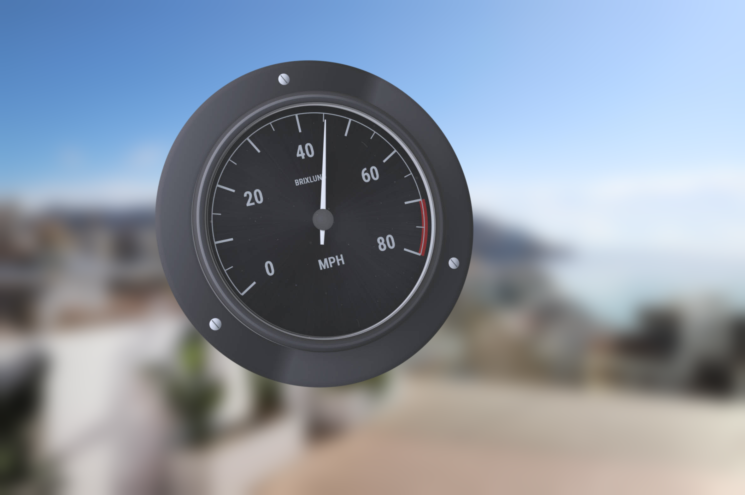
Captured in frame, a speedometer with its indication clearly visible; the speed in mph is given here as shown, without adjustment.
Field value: 45 mph
